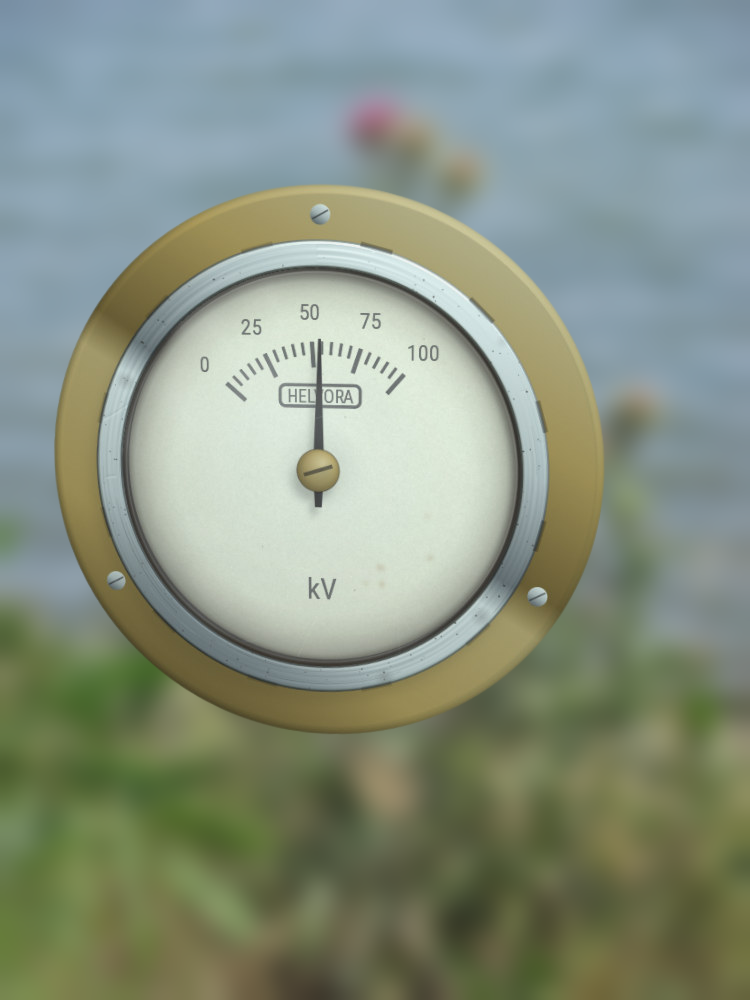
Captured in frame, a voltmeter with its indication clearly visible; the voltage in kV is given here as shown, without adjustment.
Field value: 55 kV
